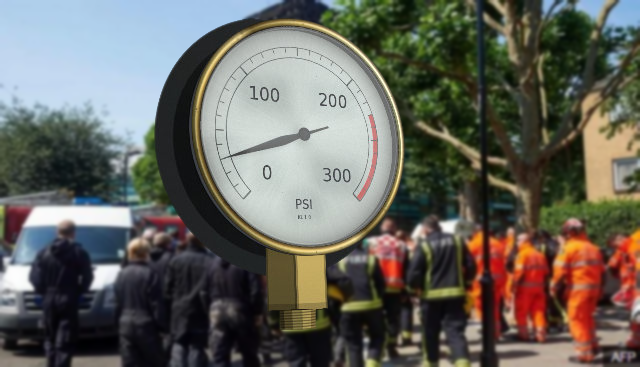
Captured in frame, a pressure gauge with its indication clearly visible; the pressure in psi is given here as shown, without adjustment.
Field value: 30 psi
